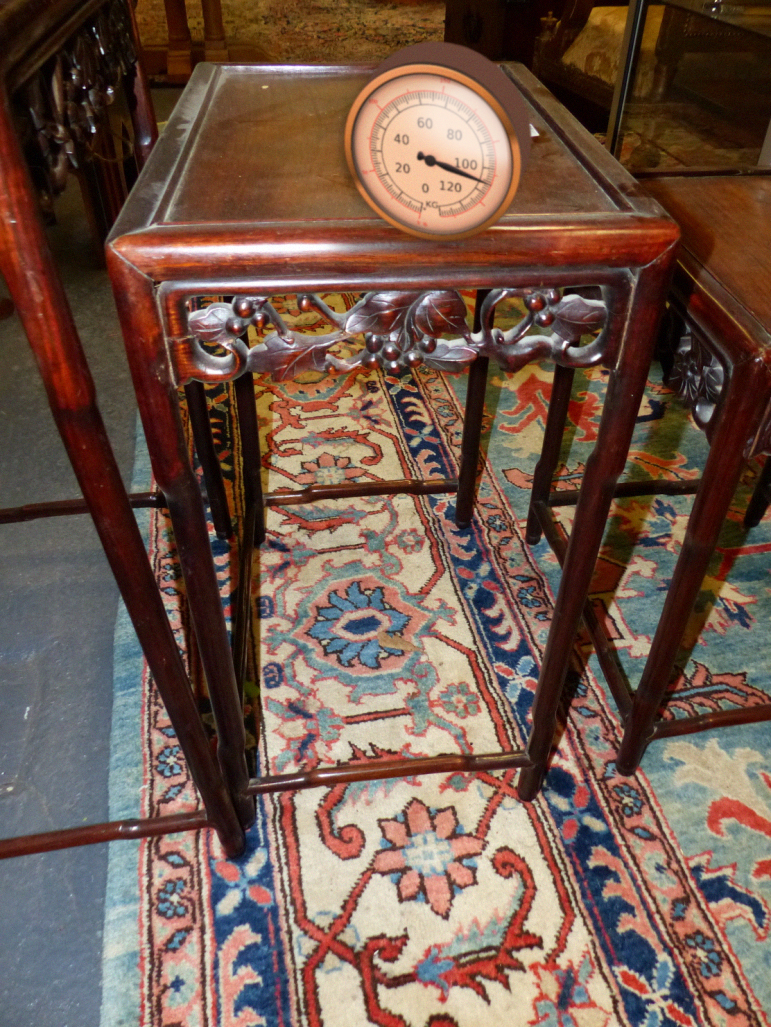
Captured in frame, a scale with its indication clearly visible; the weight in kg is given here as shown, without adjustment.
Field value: 105 kg
